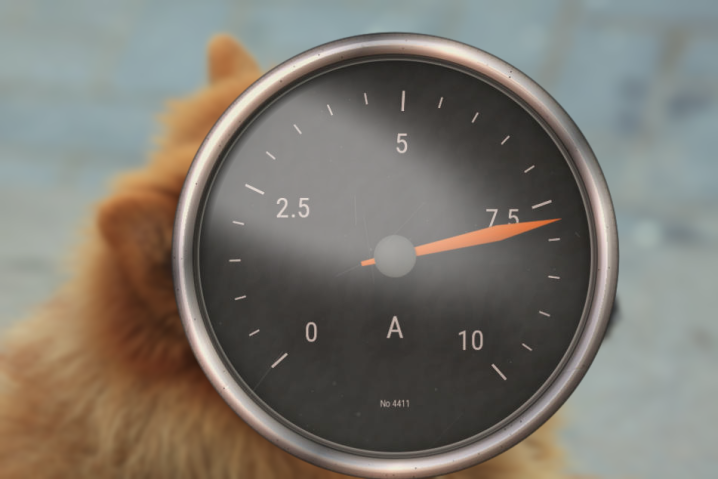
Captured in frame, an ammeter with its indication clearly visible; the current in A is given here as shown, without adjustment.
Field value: 7.75 A
